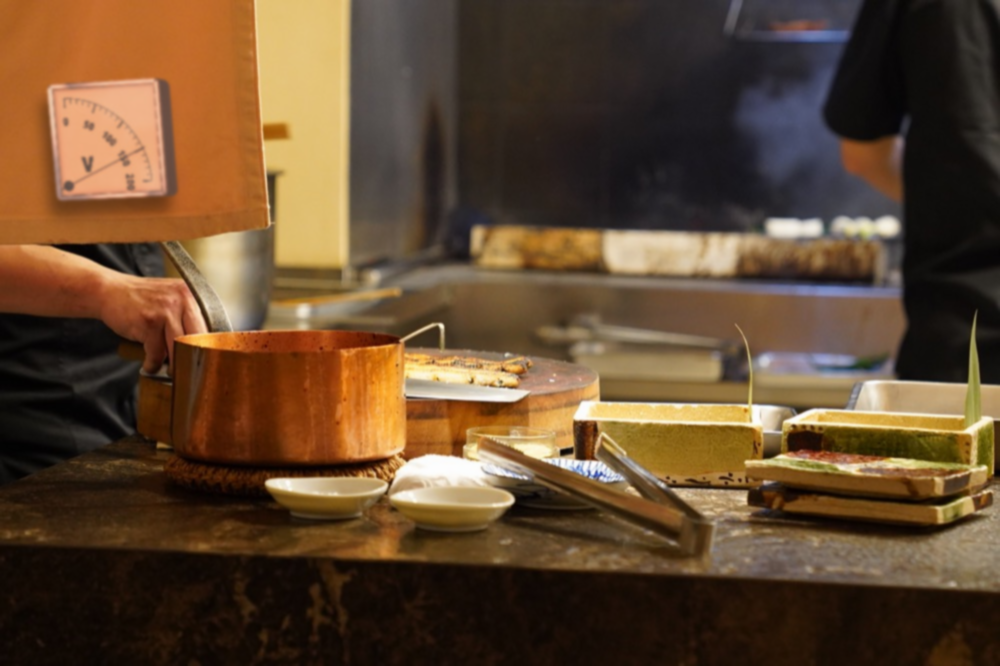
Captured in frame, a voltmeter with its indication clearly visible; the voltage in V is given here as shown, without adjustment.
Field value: 150 V
